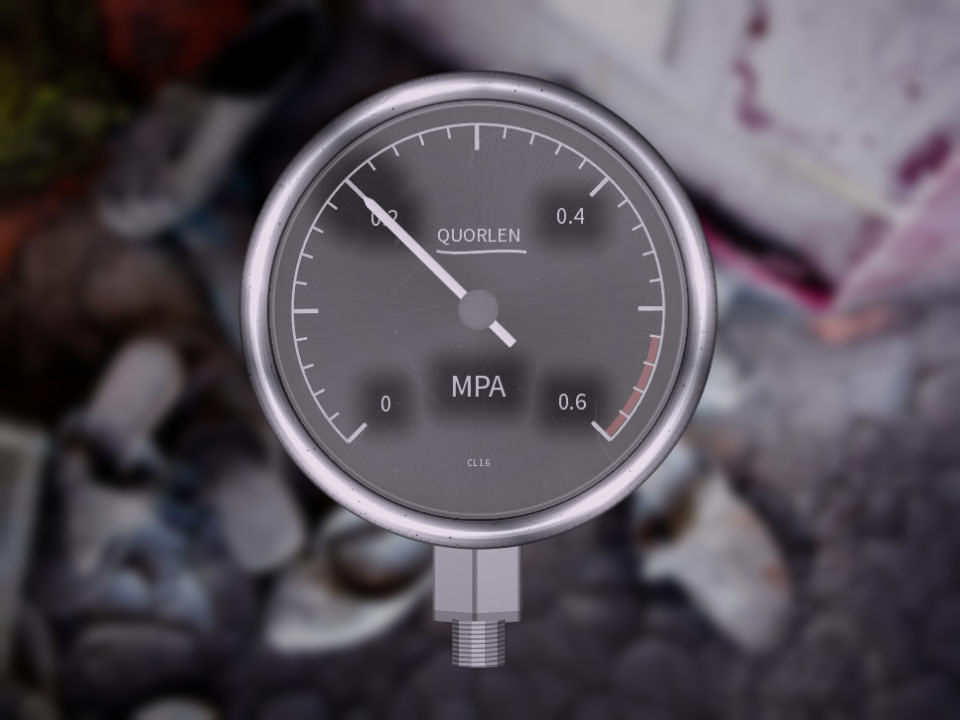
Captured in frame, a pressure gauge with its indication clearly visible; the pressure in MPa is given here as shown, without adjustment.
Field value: 0.2 MPa
